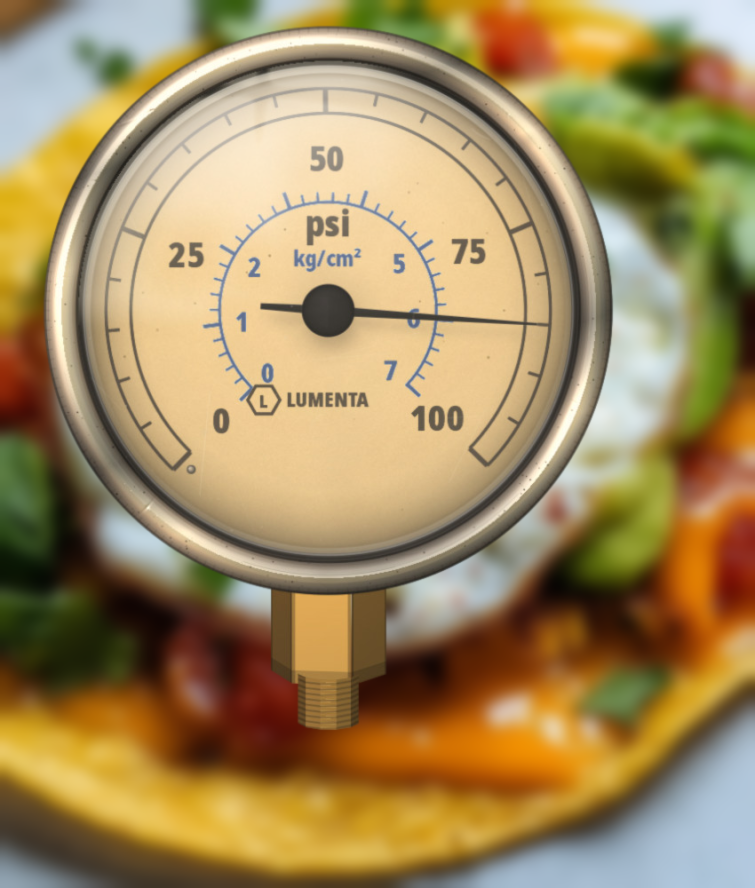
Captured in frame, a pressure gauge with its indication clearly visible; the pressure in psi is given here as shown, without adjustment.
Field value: 85 psi
